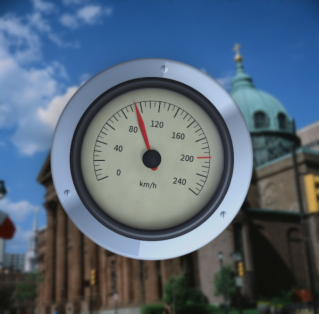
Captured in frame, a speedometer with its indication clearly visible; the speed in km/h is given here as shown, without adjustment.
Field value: 95 km/h
